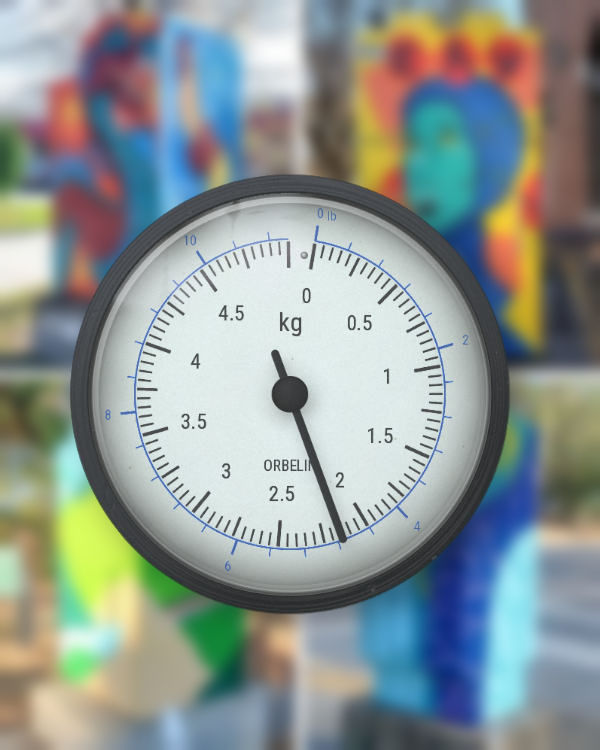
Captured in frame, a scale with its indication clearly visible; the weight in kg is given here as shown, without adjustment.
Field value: 2.15 kg
